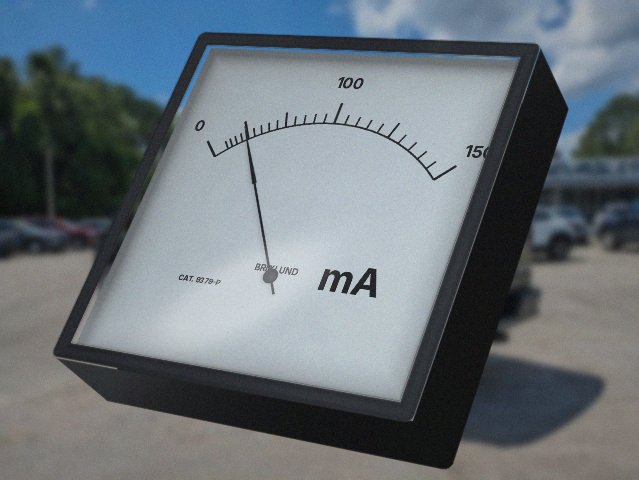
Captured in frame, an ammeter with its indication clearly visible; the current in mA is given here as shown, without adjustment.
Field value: 50 mA
